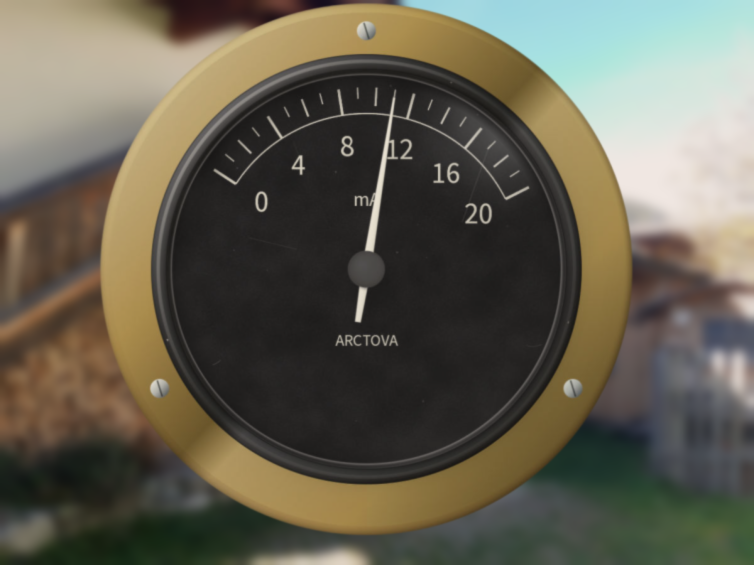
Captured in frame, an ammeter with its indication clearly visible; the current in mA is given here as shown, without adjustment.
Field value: 11 mA
